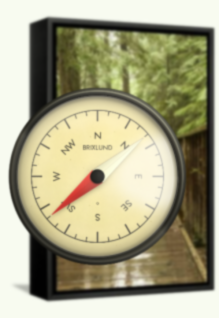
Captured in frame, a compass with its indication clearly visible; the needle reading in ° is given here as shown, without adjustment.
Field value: 230 °
